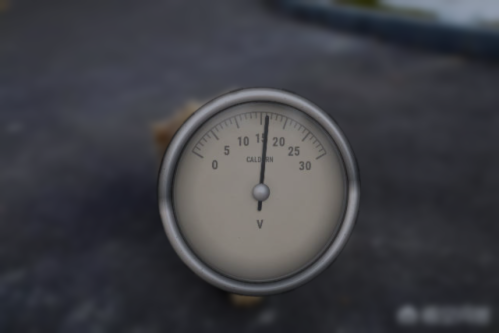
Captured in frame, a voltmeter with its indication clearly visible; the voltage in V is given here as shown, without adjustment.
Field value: 16 V
